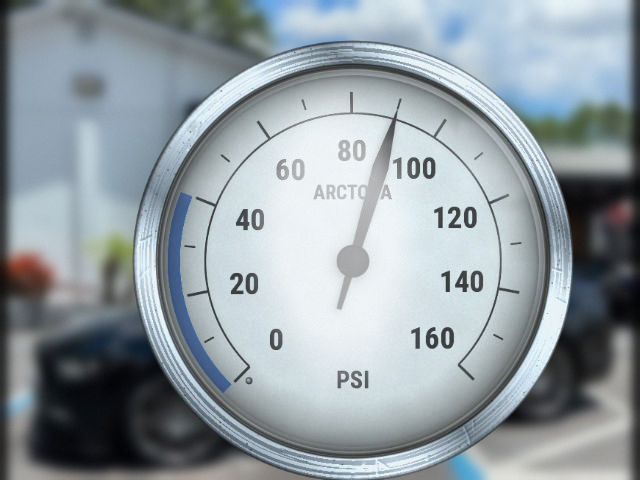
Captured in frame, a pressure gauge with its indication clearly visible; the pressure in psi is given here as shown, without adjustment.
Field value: 90 psi
